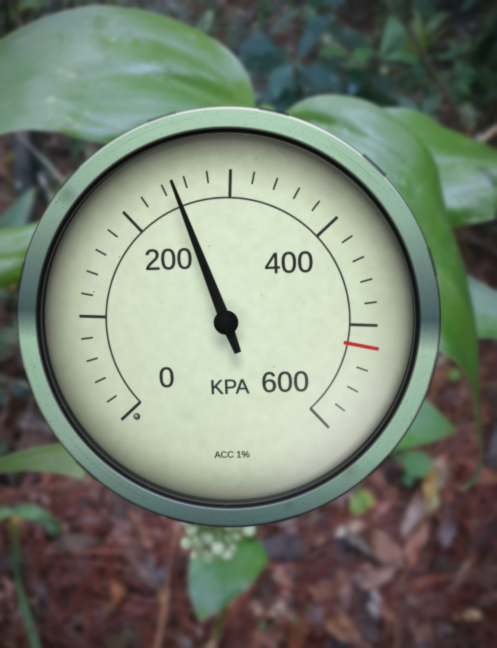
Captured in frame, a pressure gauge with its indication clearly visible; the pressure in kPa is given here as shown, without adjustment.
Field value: 250 kPa
